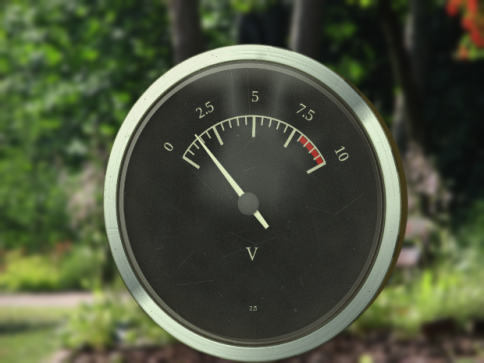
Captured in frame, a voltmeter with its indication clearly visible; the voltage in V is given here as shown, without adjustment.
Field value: 1.5 V
